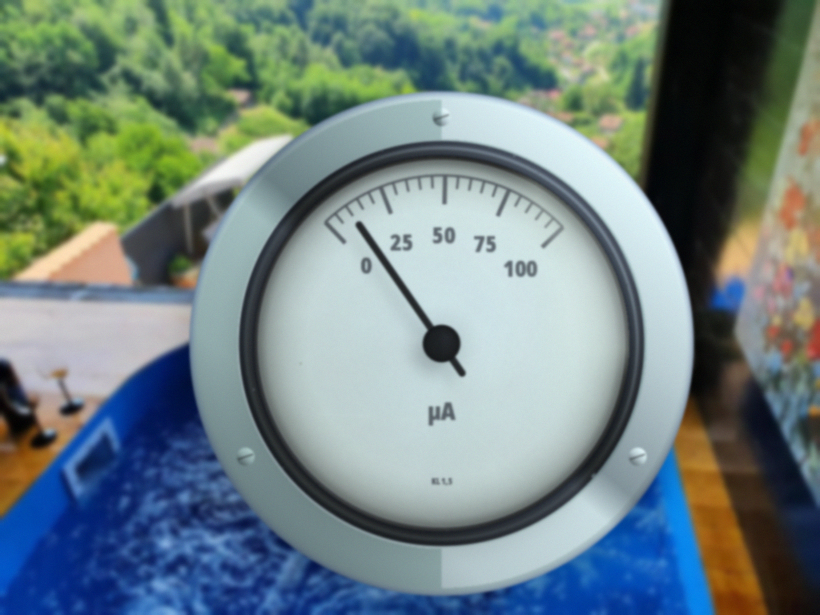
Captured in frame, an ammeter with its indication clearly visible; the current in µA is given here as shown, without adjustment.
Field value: 10 µA
